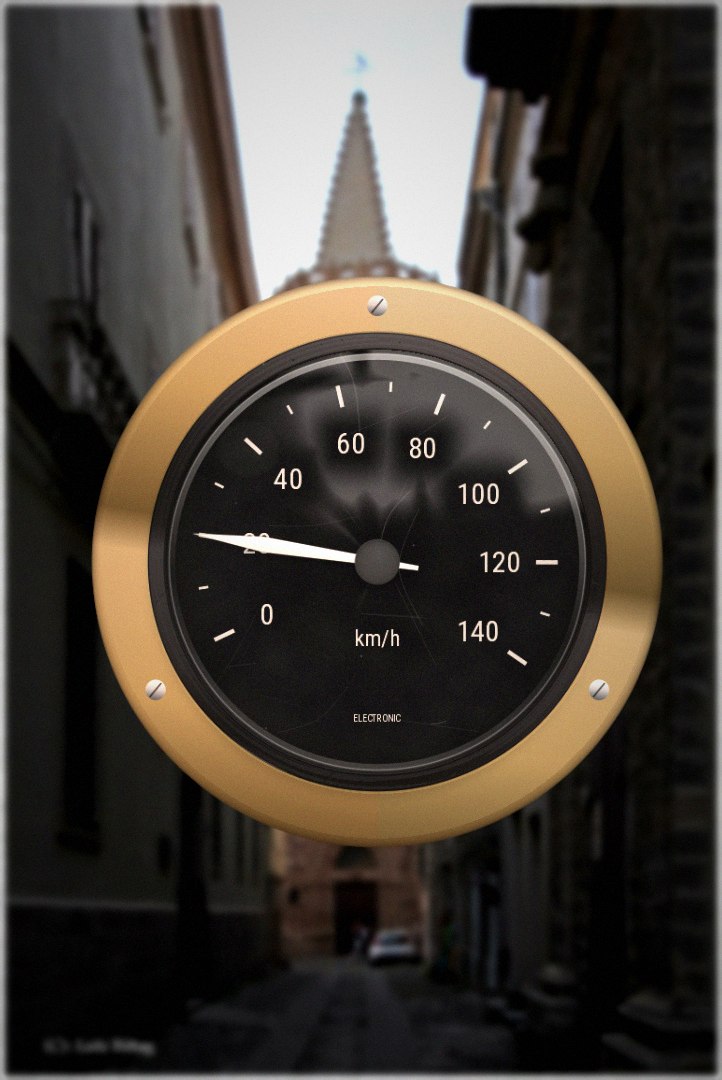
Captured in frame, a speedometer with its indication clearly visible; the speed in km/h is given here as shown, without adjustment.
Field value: 20 km/h
